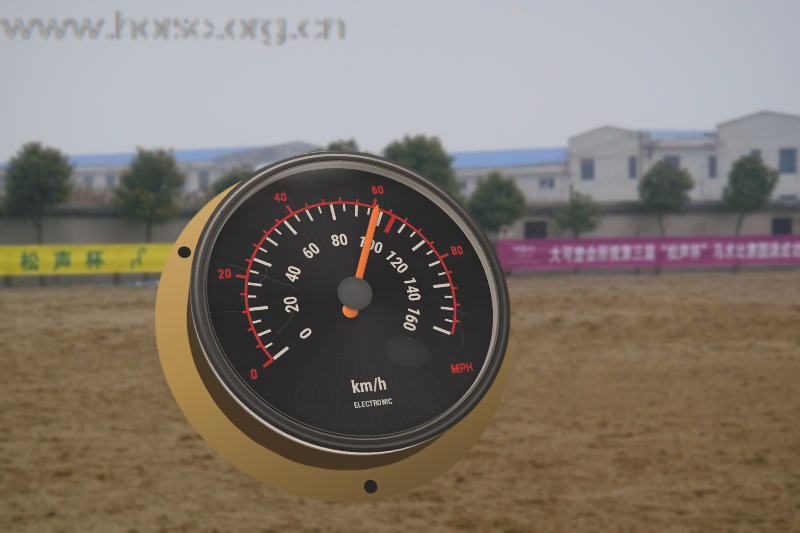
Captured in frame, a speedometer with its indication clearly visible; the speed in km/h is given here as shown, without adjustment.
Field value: 97.5 km/h
